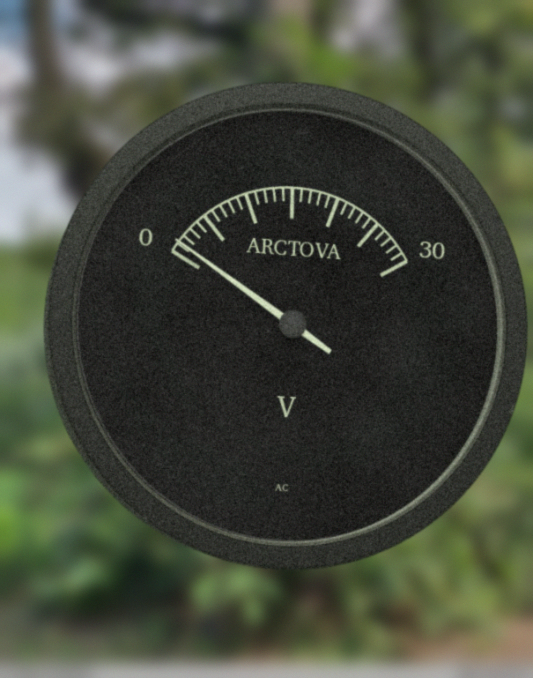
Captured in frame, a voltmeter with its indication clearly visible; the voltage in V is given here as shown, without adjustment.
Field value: 1 V
